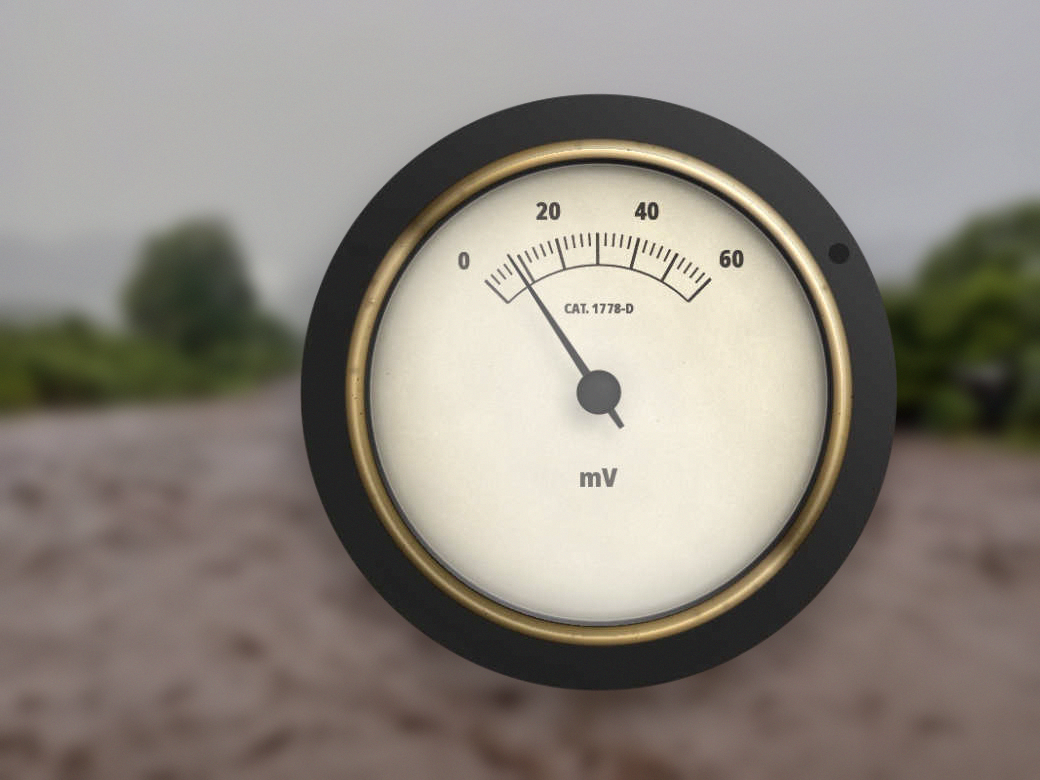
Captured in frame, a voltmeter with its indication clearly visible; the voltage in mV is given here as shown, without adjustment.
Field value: 8 mV
